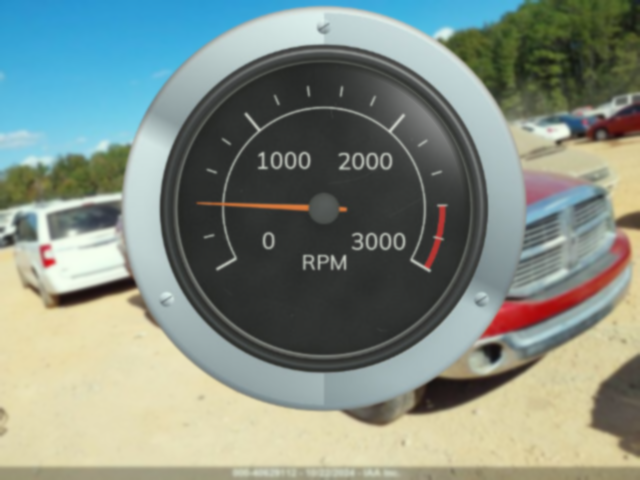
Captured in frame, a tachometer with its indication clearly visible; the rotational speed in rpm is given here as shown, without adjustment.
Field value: 400 rpm
